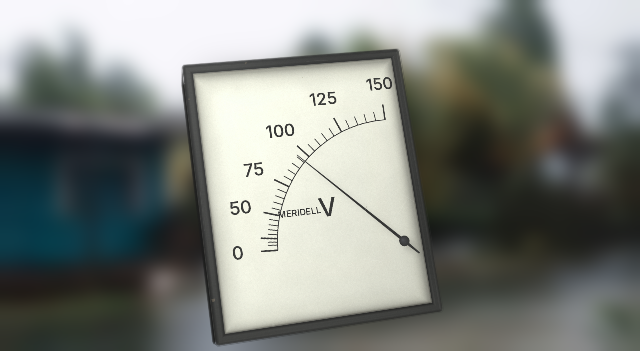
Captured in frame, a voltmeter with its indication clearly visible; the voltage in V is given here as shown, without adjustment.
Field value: 95 V
